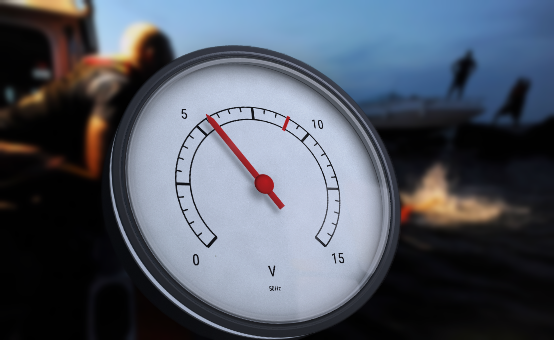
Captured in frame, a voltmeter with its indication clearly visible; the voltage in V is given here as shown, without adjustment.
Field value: 5.5 V
